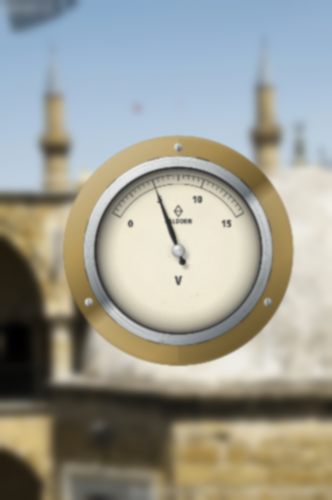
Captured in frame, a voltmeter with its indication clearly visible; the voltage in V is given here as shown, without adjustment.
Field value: 5 V
